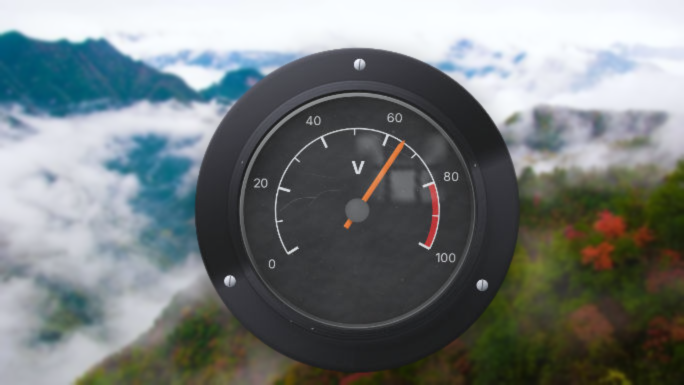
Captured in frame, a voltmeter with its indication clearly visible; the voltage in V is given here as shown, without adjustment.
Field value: 65 V
